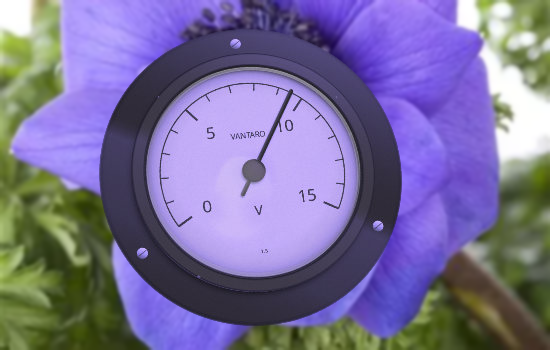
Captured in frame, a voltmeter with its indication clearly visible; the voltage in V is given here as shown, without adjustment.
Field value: 9.5 V
